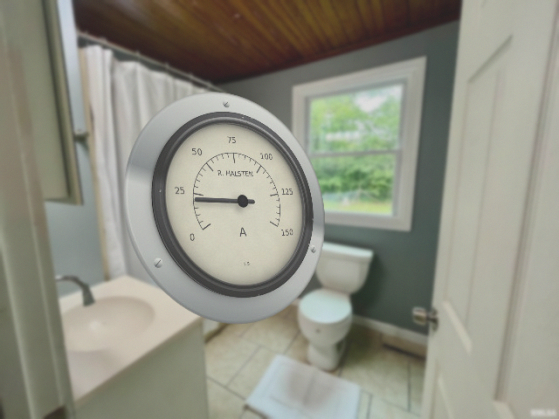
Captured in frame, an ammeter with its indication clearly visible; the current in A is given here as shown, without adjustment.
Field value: 20 A
